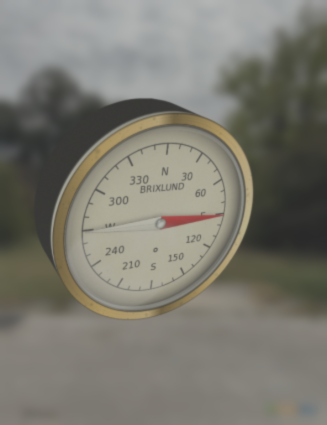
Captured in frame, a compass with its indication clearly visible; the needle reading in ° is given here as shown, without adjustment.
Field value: 90 °
